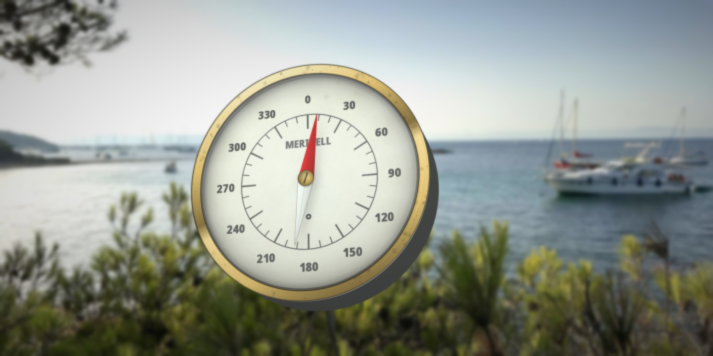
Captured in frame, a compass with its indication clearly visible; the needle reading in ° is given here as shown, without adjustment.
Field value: 10 °
